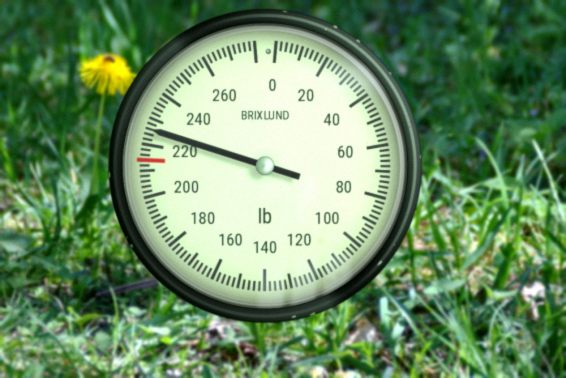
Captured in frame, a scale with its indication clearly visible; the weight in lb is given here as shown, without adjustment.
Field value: 226 lb
